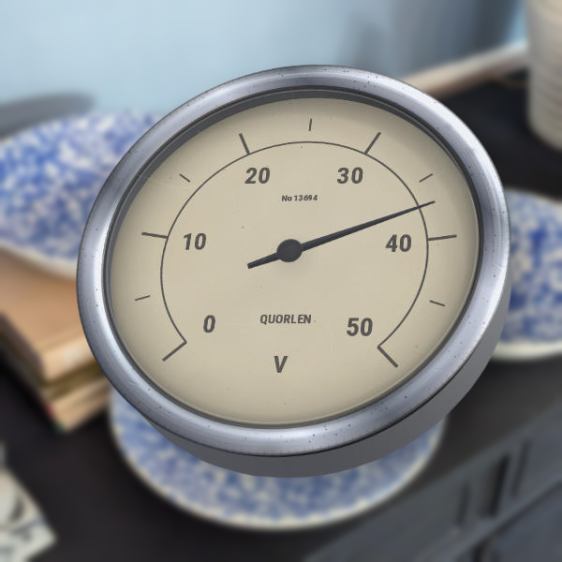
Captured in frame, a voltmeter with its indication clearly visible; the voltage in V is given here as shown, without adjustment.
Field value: 37.5 V
